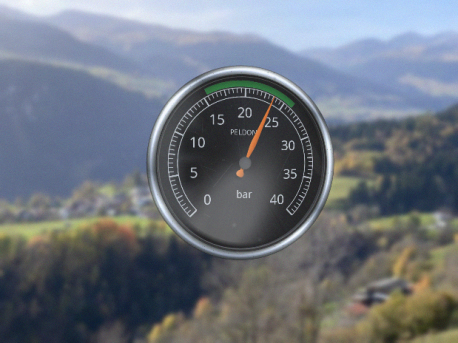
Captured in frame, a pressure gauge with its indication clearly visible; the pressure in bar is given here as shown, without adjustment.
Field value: 23.5 bar
